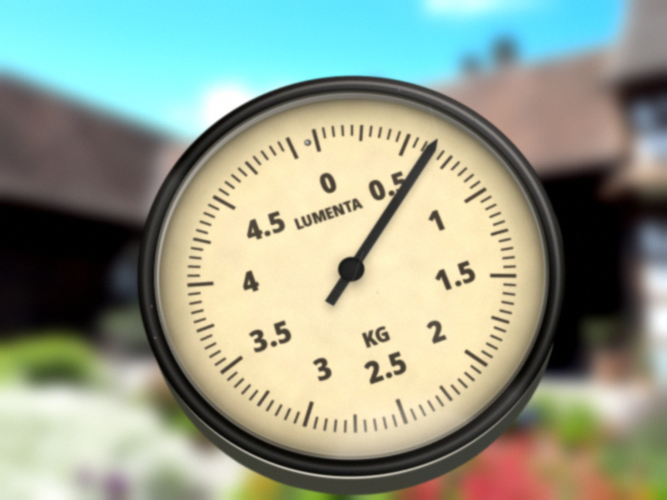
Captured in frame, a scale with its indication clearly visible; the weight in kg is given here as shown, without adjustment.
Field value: 0.65 kg
